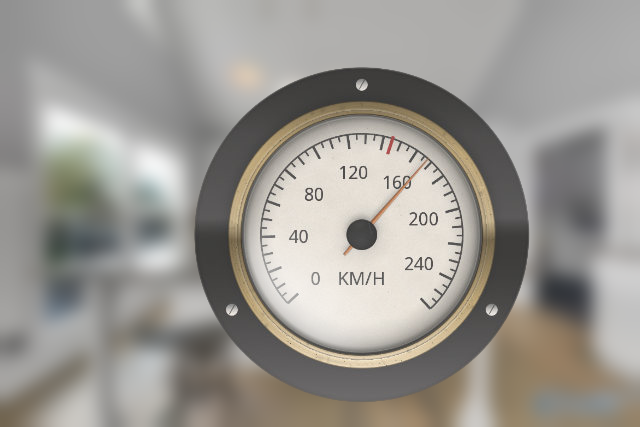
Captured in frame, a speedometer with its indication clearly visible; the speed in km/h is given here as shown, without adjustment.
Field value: 167.5 km/h
